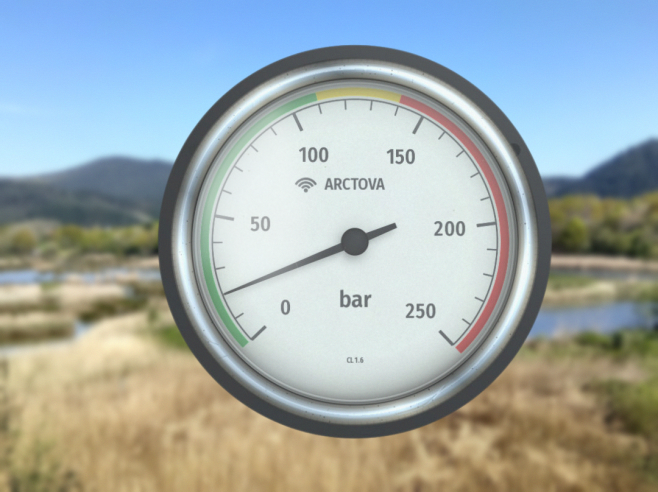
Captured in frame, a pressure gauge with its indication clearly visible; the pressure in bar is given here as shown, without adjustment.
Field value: 20 bar
